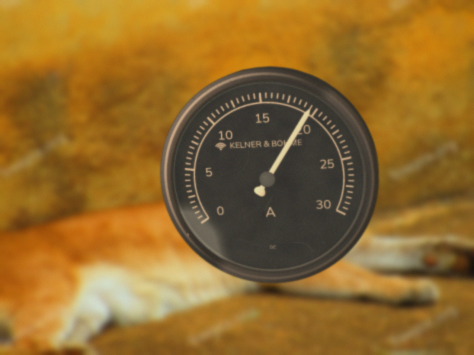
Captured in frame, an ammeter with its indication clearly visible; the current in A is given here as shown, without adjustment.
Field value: 19.5 A
